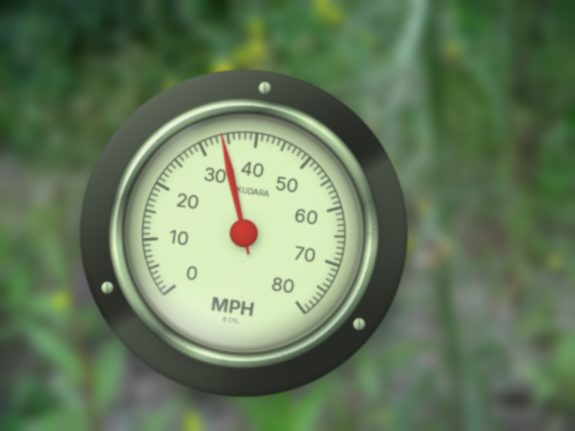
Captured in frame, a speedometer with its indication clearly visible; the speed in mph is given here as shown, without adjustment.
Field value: 34 mph
